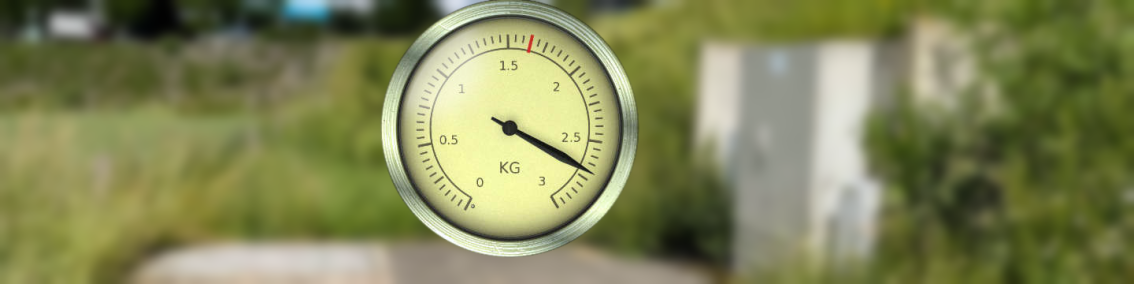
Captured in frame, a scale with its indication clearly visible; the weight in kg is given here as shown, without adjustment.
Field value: 2.7 kg
